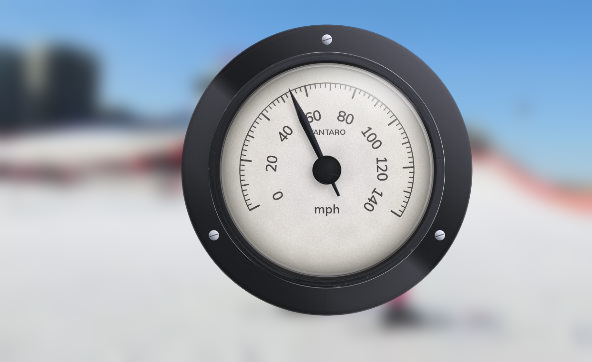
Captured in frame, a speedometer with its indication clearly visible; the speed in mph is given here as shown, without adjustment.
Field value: 54 mph
